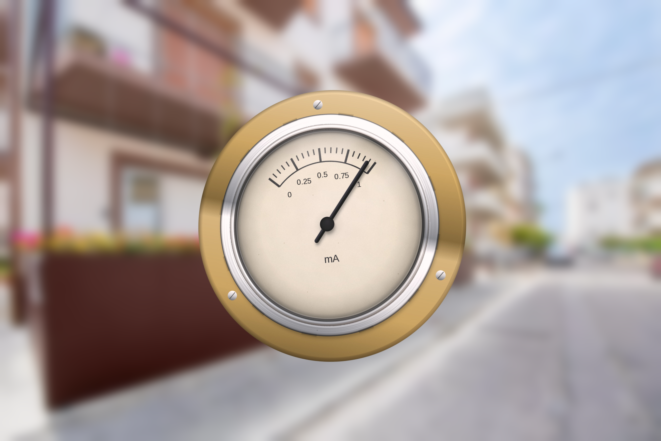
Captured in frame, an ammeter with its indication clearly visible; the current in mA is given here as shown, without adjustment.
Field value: 0.95 mA
